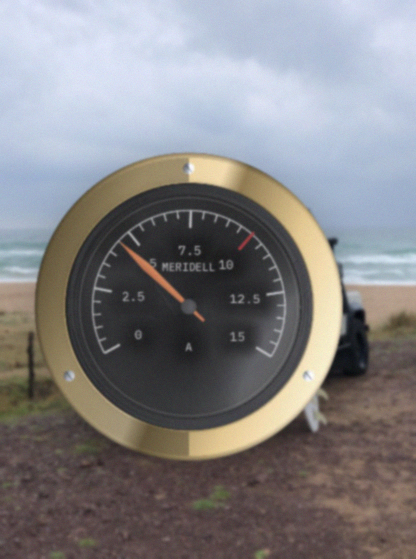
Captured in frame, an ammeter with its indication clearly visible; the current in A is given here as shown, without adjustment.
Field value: 4.5 A
